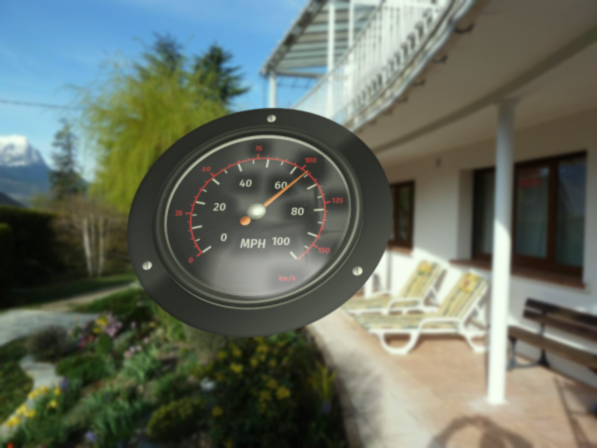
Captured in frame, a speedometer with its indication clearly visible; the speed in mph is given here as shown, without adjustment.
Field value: 65 mph
